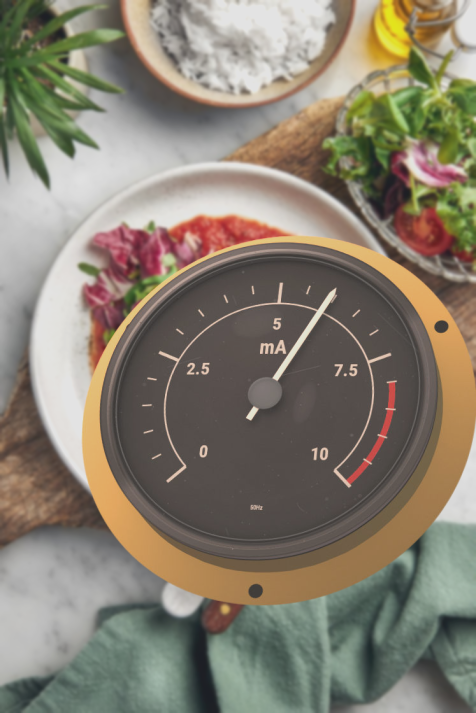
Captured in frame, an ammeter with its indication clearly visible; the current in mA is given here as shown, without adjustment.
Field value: 6 mA
